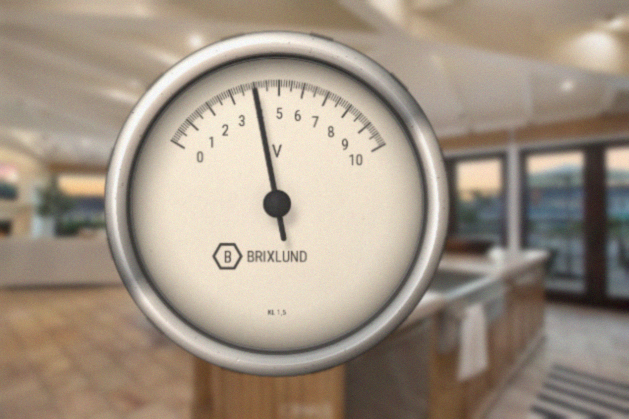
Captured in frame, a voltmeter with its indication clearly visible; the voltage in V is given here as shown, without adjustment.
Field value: 4 V
